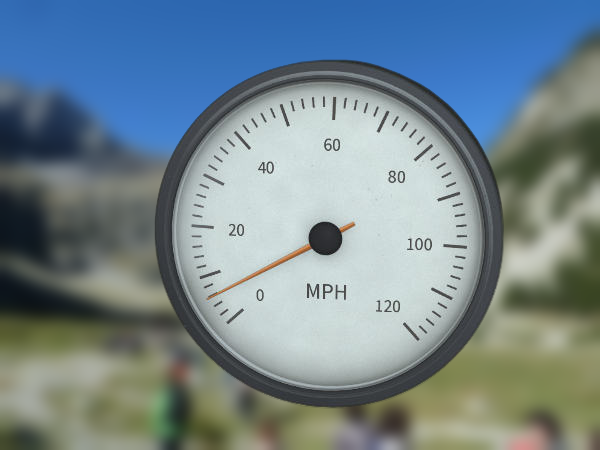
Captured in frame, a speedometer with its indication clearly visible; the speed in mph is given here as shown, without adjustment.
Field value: 6 mph
